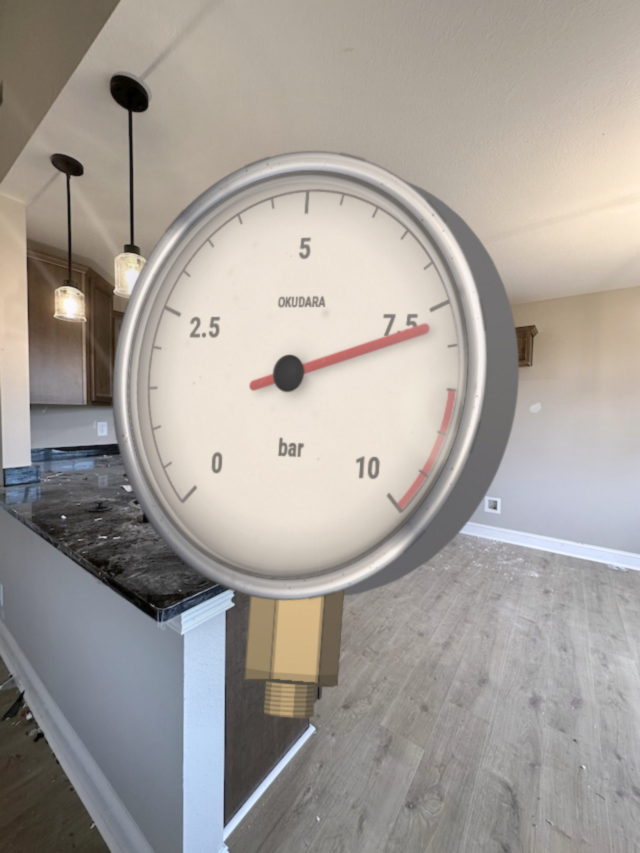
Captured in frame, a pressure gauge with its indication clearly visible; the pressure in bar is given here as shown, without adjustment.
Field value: 7.75 bar
